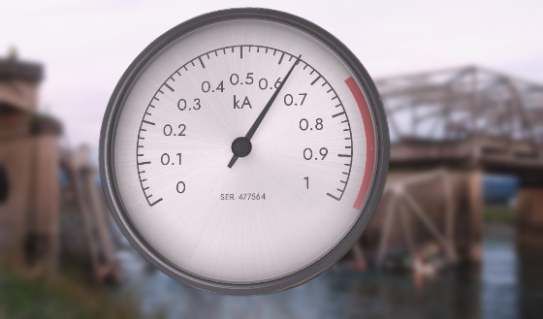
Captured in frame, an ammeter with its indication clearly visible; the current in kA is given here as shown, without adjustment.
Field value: 0.64 kA
